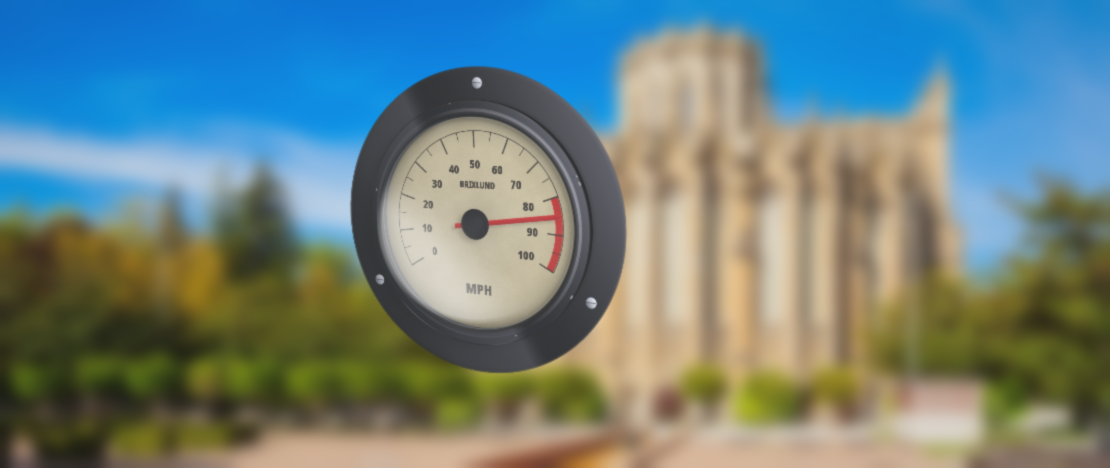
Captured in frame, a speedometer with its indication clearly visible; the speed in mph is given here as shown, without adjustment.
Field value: 85 mph
